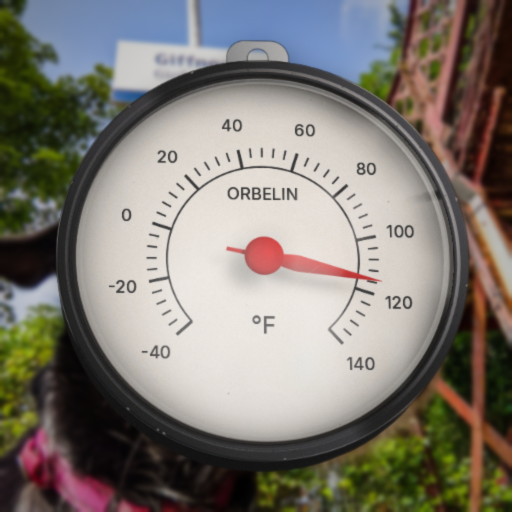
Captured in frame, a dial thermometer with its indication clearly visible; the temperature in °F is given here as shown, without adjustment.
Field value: 116 °F
